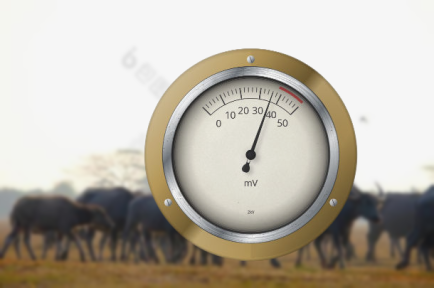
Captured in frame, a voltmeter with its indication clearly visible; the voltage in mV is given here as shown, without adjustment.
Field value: 36 mV
